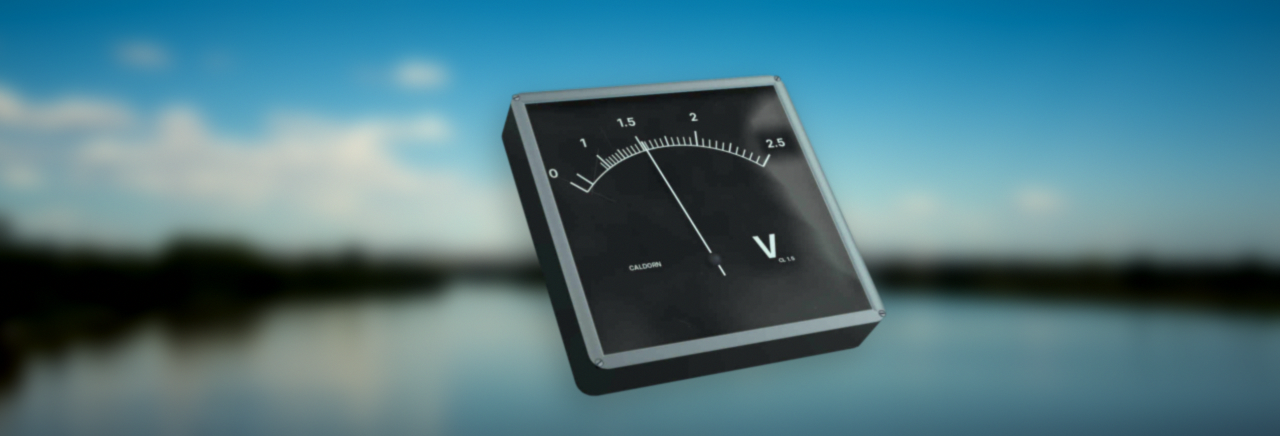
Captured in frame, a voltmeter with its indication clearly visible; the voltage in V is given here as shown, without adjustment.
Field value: 1.5 V
